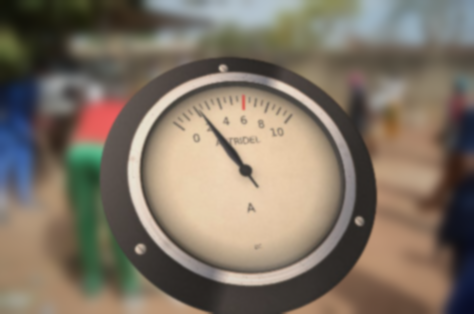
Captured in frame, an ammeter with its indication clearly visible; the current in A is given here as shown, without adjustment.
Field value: 2 A
